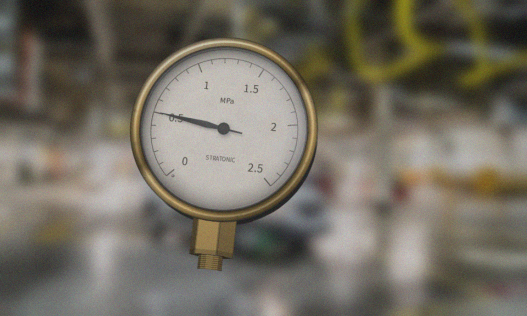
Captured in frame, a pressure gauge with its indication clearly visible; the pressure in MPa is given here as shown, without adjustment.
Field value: 0.5 MPa
